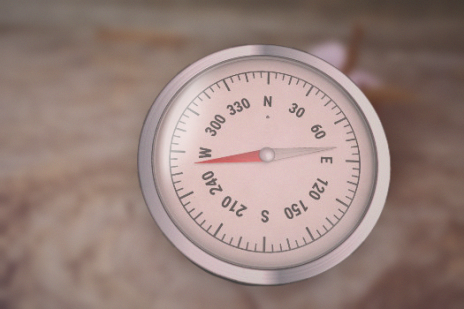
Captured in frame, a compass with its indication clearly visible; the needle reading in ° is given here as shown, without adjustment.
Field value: 260 °
